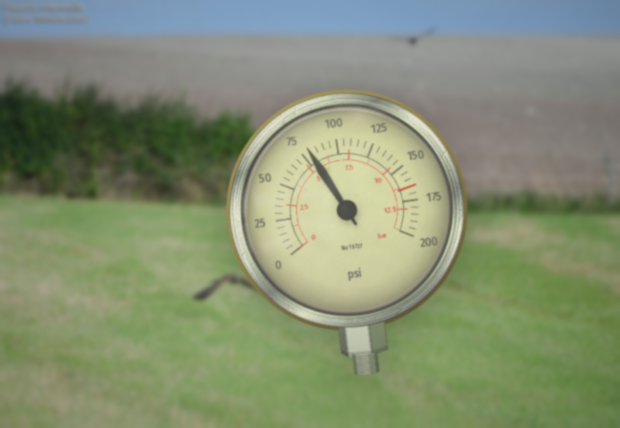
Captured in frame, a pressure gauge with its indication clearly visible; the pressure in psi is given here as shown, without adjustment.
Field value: 80 psi
